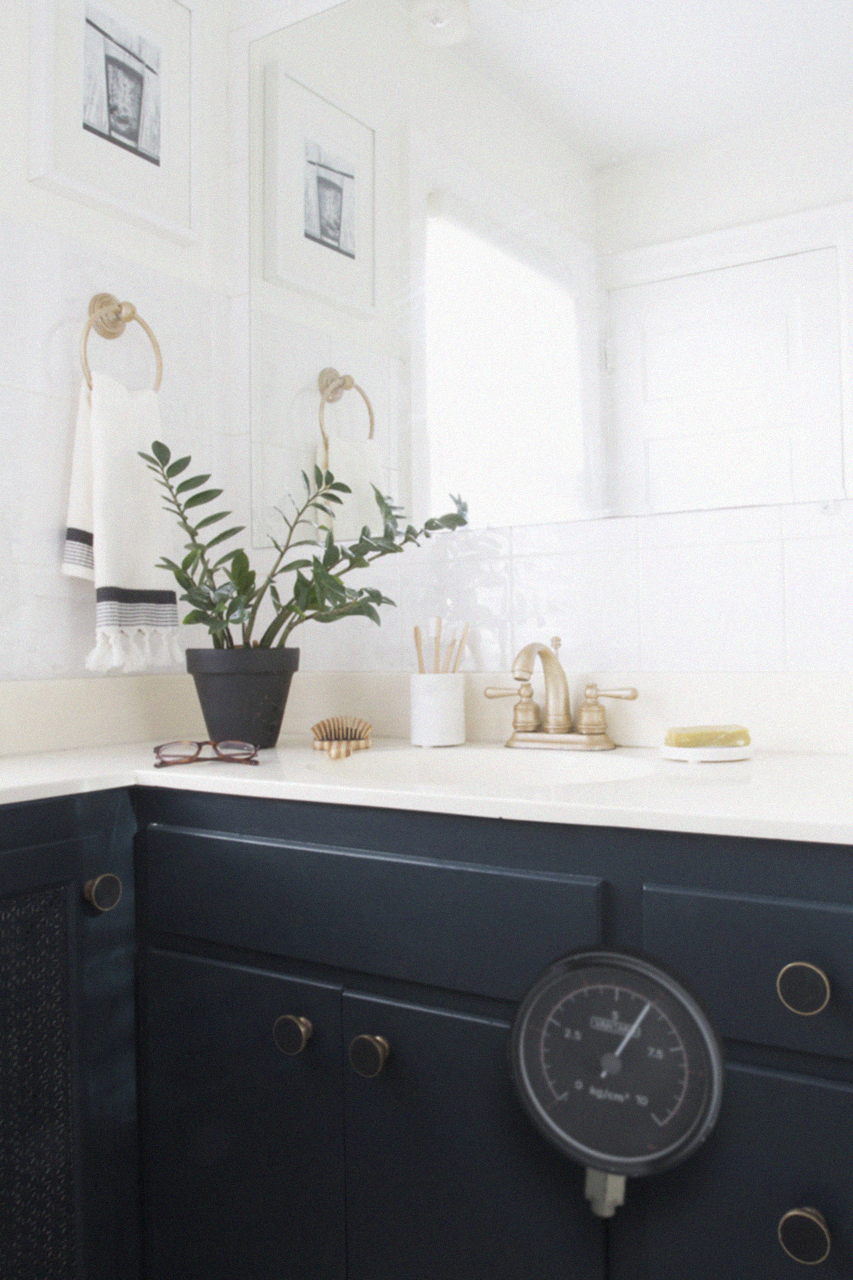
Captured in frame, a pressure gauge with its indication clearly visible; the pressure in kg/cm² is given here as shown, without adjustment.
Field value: 6 kg/cm²
